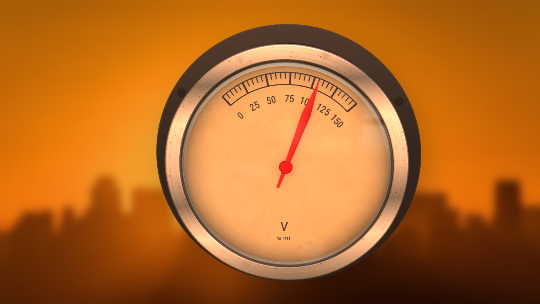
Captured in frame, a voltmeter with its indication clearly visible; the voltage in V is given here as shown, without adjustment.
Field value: 105 V
